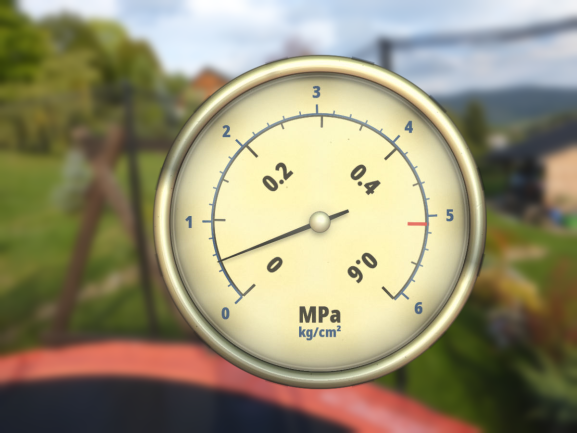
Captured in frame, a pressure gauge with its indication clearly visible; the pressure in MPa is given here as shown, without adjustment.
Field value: 0.05 MPa
